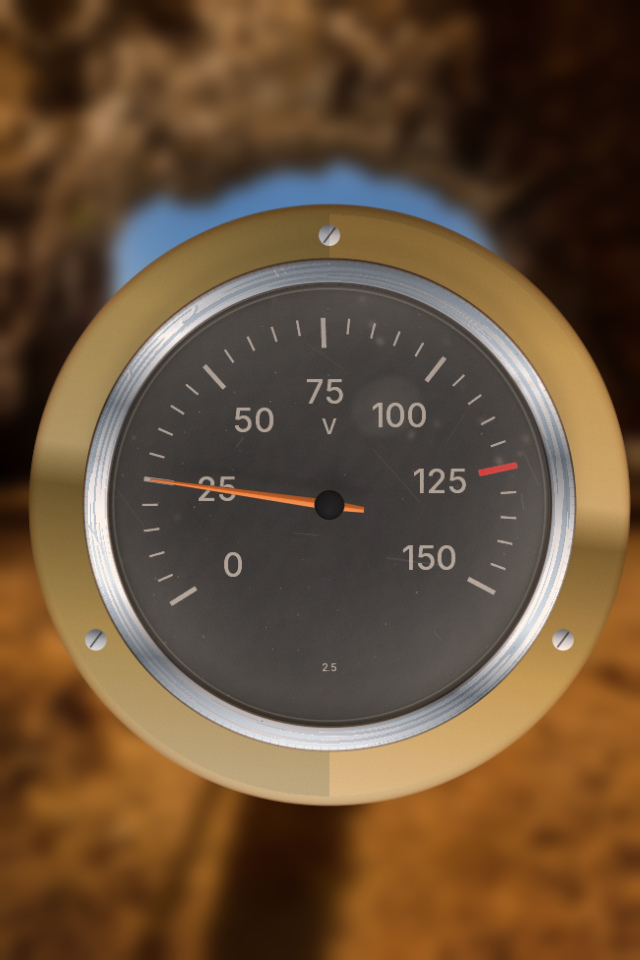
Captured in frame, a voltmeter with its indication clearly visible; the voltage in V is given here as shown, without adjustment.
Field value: 25 V
